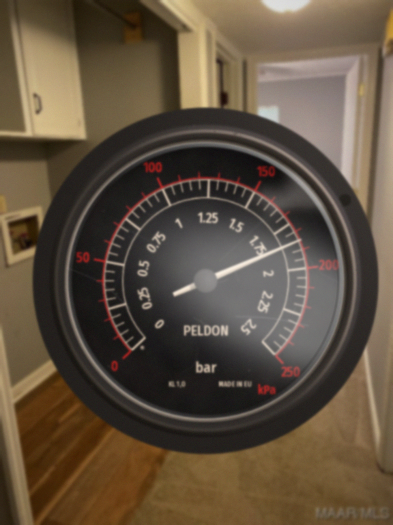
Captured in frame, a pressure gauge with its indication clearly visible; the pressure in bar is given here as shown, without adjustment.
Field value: 1.85 bar
